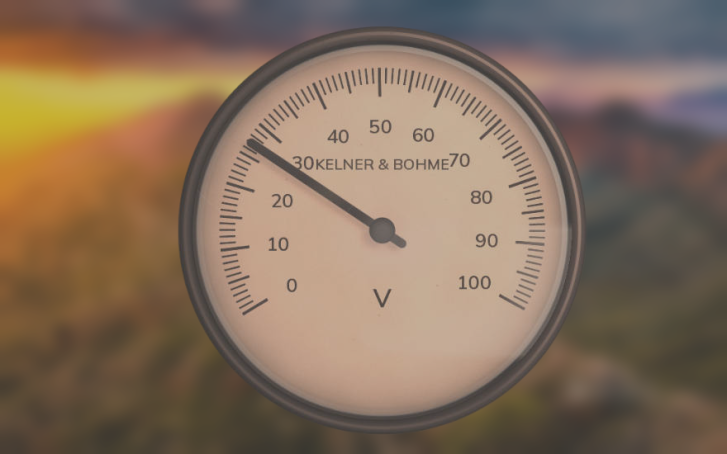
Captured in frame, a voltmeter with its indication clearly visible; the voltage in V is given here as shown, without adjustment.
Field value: 27 V
